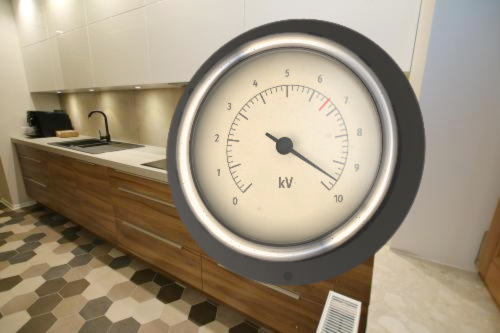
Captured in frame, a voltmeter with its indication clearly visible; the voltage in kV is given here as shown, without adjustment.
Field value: 9.6 kV
